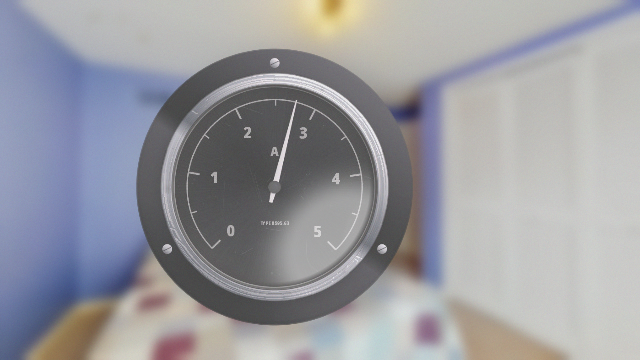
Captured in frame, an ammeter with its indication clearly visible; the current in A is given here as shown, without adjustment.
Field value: 2.75 A
